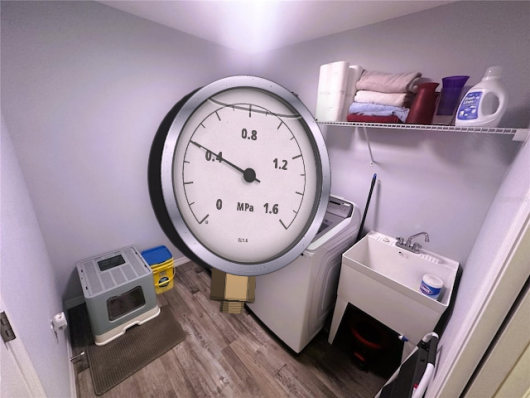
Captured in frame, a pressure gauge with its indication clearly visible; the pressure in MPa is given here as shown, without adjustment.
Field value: 0.4 MPa
